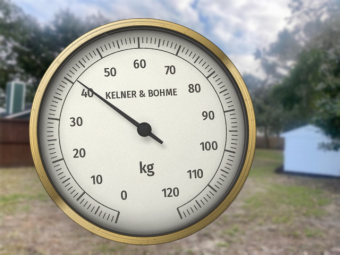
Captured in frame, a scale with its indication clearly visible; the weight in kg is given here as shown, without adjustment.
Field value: 41 kg
